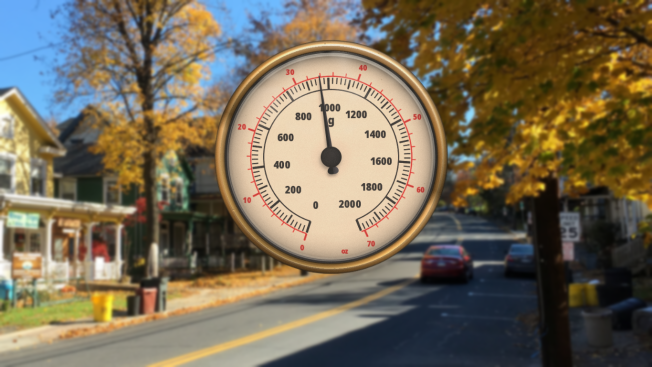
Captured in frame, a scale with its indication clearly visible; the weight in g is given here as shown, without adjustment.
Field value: 960 g
